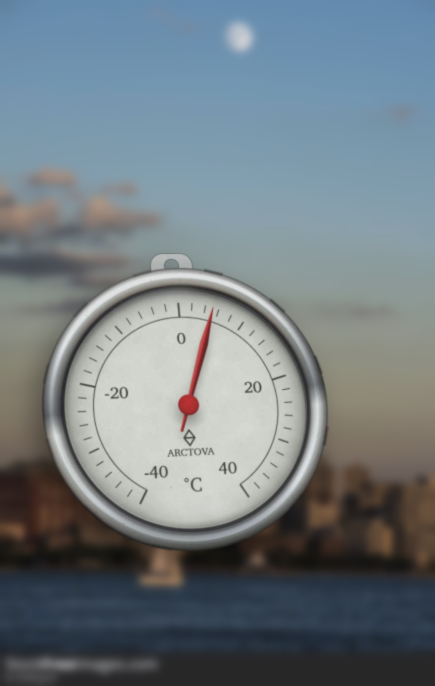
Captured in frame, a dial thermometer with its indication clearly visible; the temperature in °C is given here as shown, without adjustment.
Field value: 5 °C
